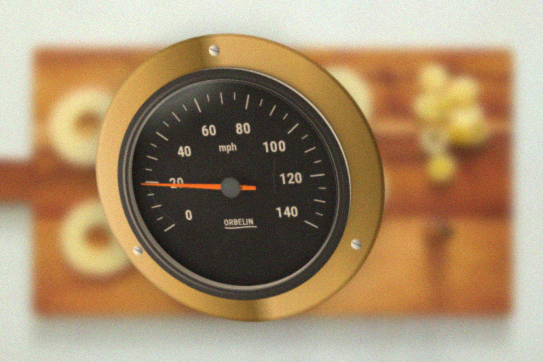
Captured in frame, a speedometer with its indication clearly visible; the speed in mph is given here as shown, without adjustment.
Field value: 20 mph
